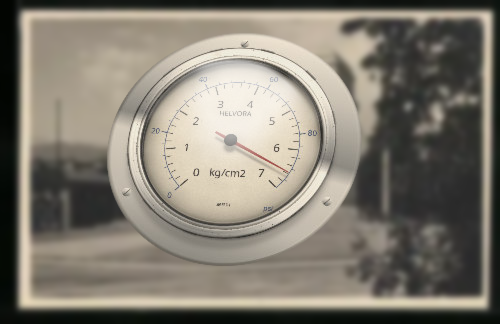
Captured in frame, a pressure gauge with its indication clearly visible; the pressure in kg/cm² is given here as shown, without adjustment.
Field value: 6.6 kg/cm²
